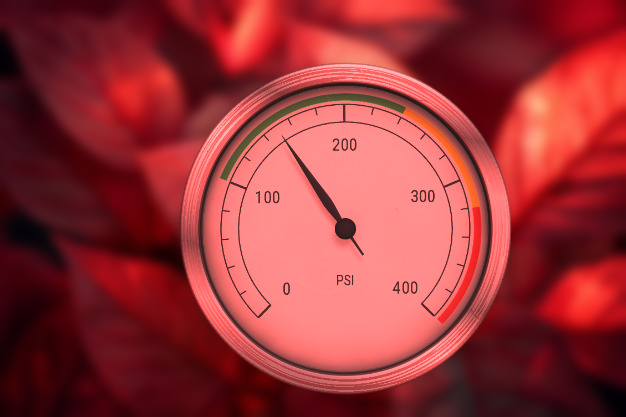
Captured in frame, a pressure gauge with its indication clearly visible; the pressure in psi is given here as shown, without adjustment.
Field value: 150 psi
